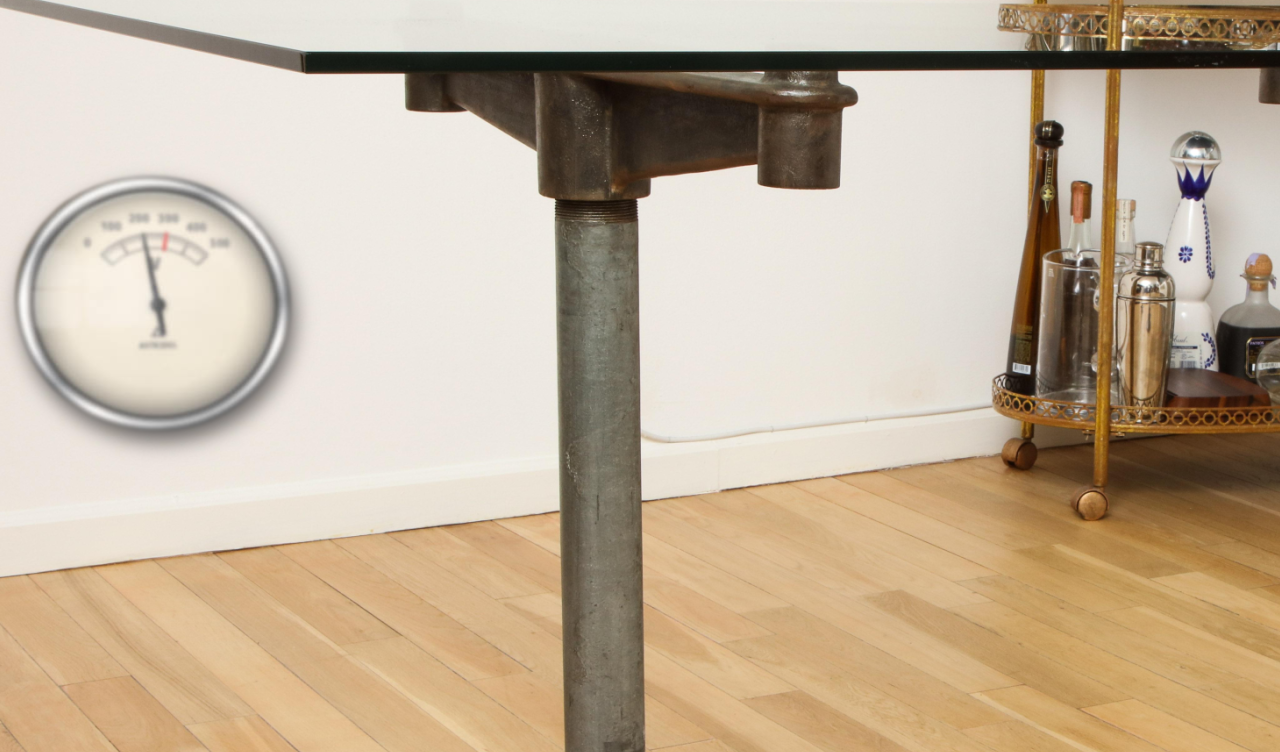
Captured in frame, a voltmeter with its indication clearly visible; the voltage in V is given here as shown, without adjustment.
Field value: 200 V
